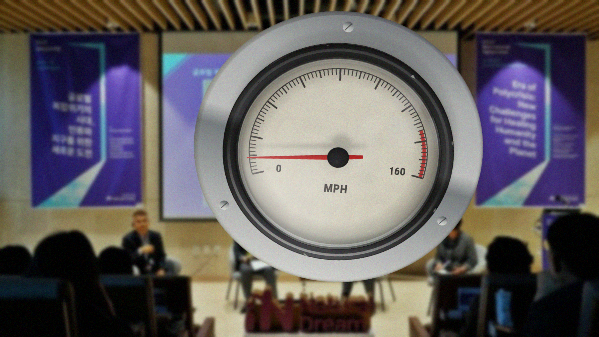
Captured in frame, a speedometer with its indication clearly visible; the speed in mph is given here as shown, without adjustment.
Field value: 10 mph
